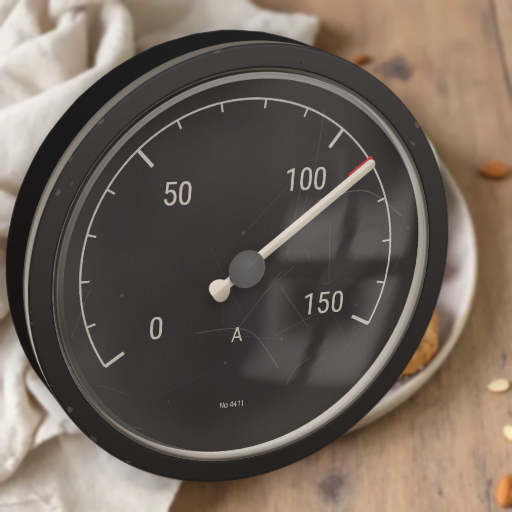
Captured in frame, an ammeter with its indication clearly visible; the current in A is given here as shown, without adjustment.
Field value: 110 A
